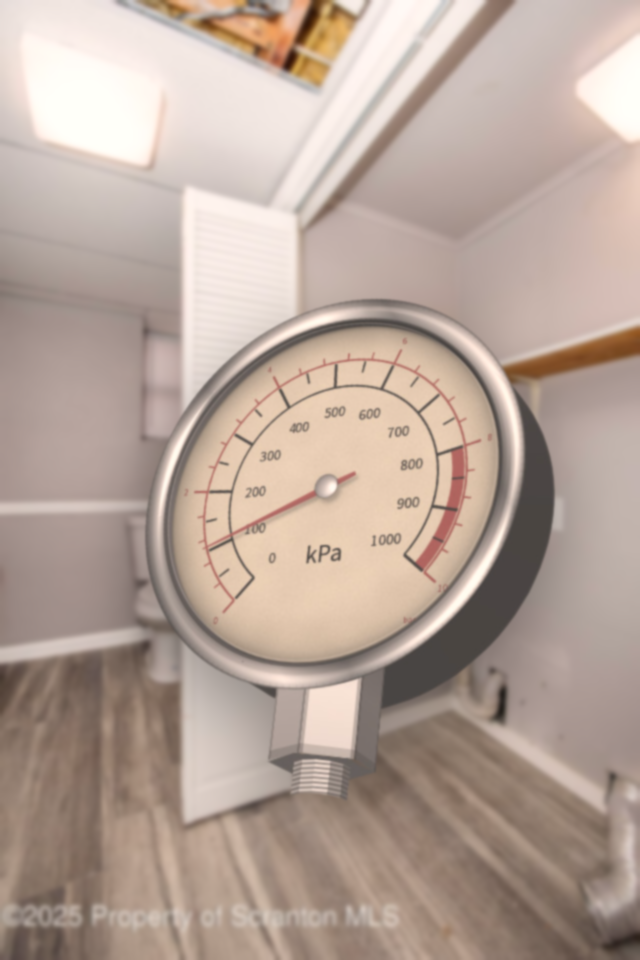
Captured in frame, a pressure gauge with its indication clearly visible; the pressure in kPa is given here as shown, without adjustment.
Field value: 100 kPa
